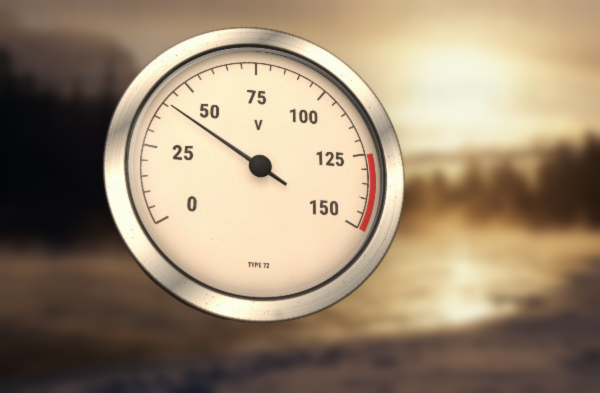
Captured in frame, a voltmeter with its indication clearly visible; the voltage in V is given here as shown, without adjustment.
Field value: 40 V
